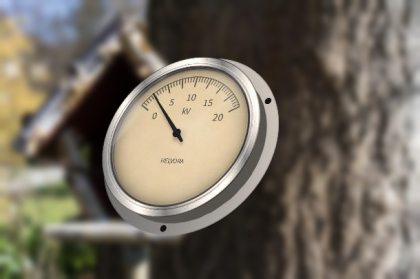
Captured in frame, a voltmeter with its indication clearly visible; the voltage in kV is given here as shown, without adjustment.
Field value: 2.5 kV
